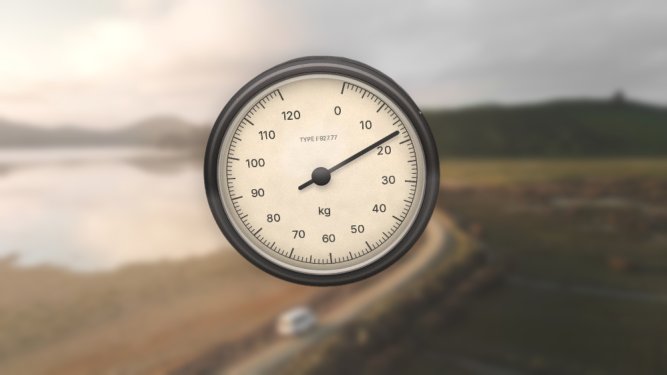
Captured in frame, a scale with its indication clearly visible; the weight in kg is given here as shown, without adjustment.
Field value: 17 kg
